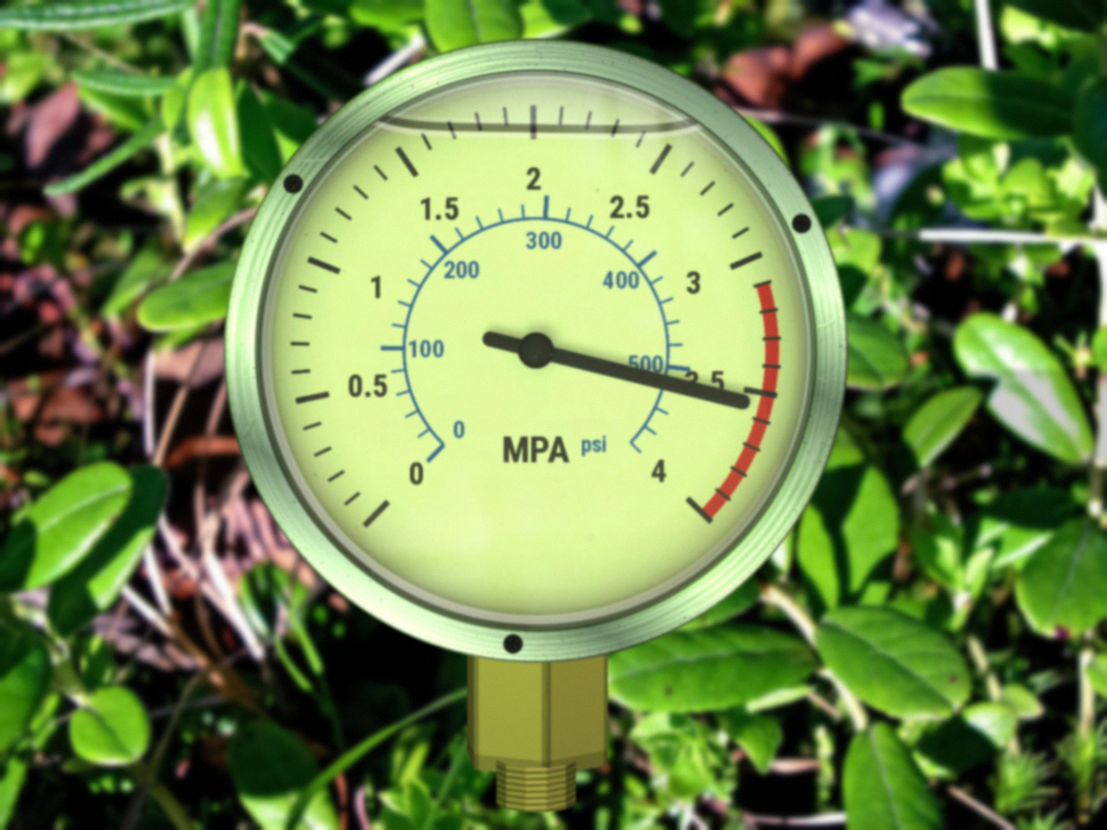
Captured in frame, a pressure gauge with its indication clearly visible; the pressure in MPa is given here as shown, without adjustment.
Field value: 3.55 MPa
